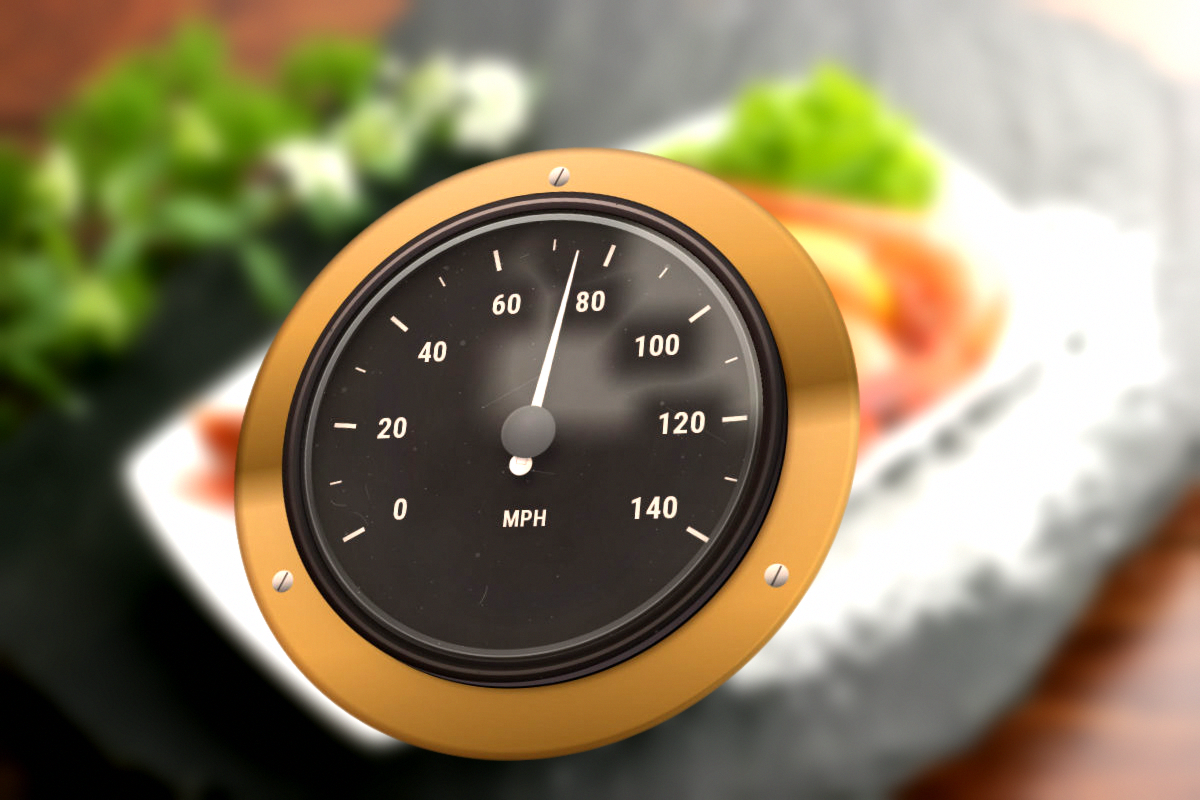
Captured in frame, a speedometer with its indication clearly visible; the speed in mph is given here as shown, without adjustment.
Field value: 75 mph
